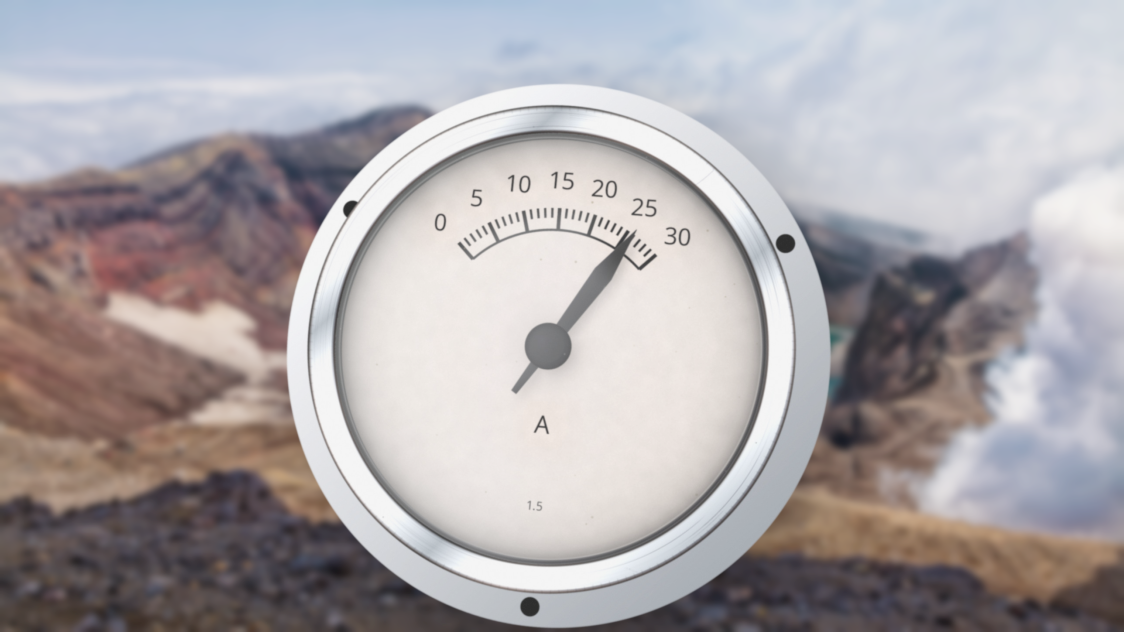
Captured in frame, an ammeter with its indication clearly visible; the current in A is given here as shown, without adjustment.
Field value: 26 A
